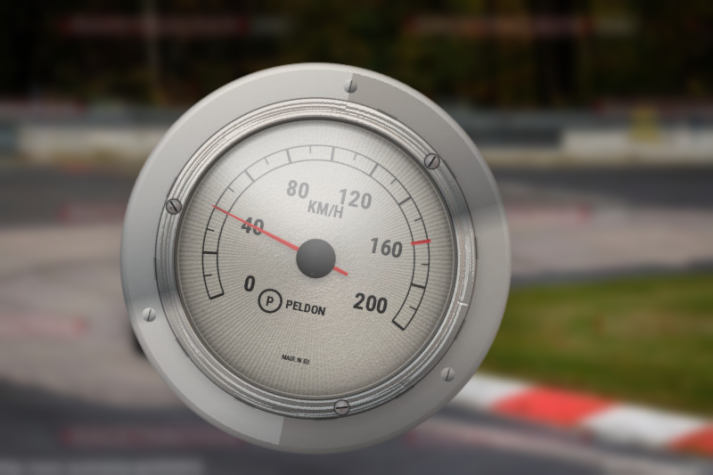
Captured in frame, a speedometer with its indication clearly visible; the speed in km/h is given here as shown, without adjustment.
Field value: 40 km/h
